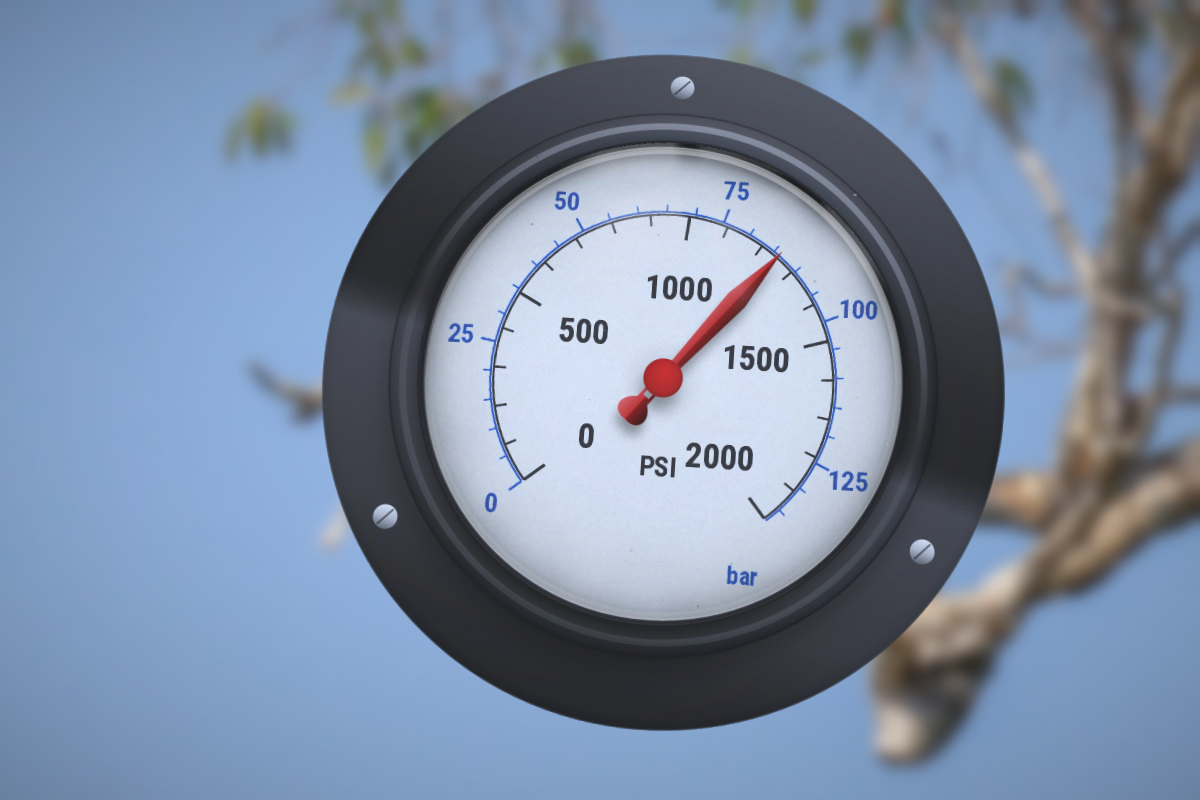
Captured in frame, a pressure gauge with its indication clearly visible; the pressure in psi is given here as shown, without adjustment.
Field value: 1250 psi
